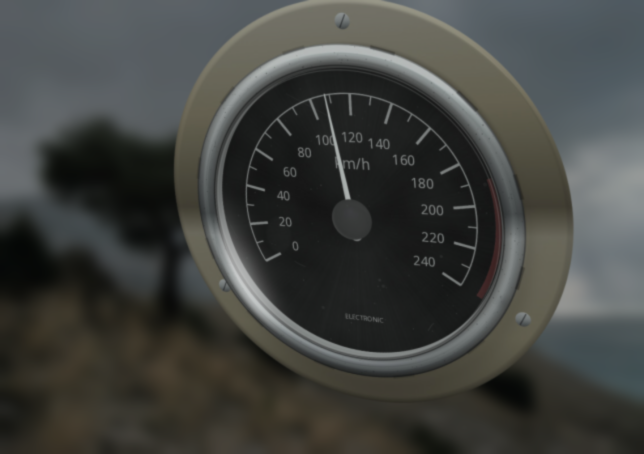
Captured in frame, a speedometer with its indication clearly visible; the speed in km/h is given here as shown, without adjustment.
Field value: 110 km/h
